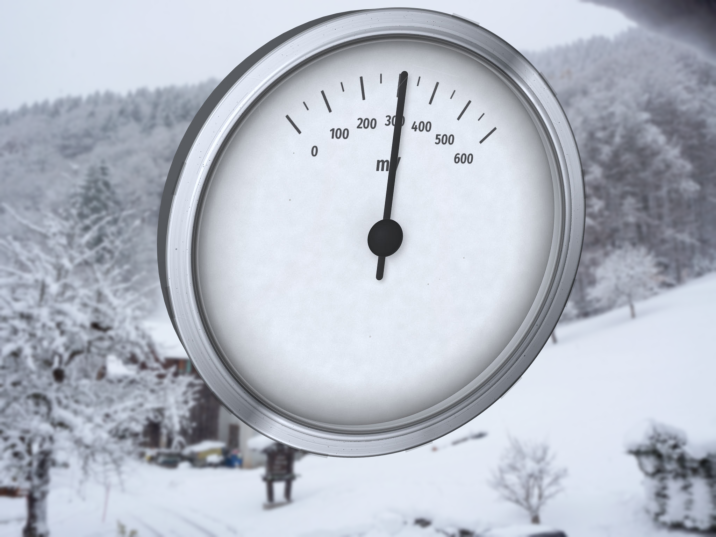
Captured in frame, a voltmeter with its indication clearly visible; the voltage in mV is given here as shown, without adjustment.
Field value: 300 mV
